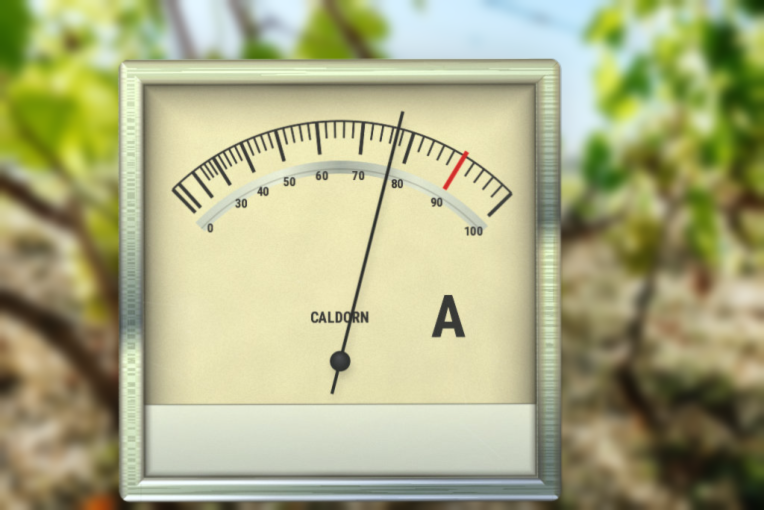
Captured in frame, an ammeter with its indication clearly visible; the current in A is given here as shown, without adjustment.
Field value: 77 A
